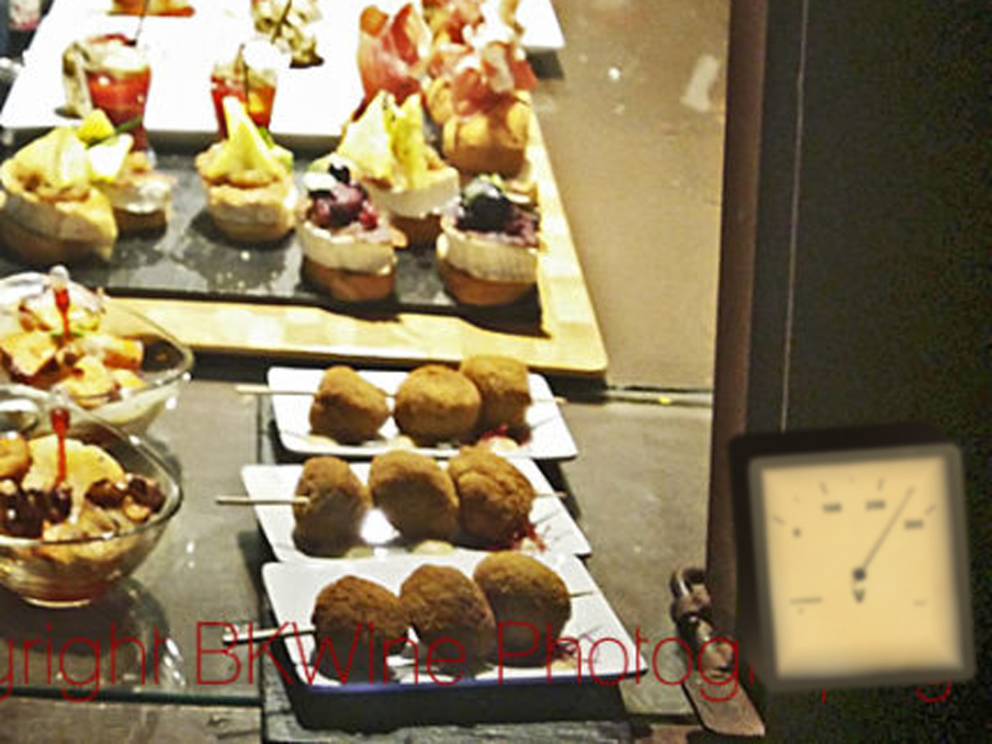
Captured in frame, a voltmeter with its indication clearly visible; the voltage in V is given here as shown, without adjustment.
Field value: 250 V
